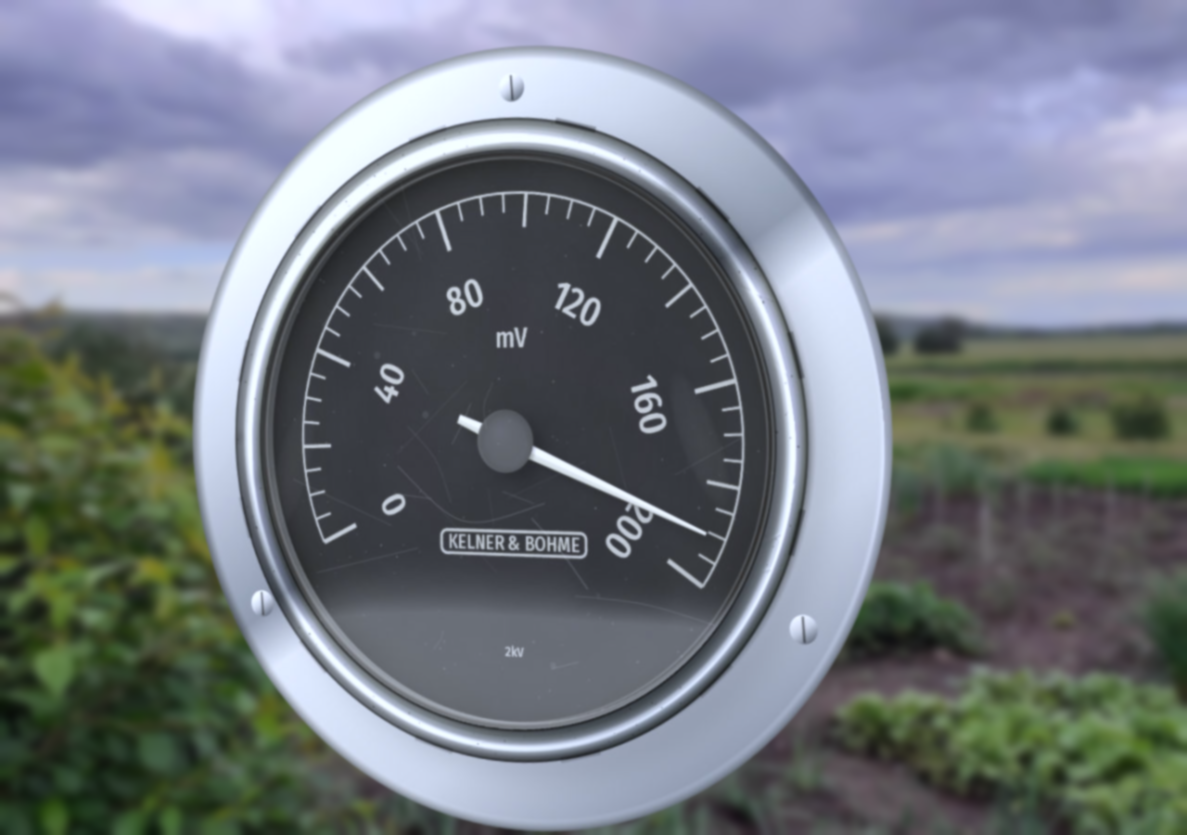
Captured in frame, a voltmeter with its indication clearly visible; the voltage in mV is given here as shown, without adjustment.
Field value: 190 mV
